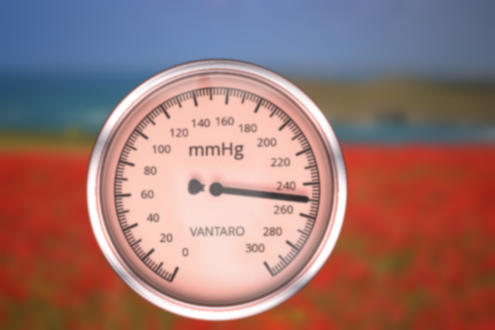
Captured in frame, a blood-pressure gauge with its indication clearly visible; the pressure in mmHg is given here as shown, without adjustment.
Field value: 250 mmHg
